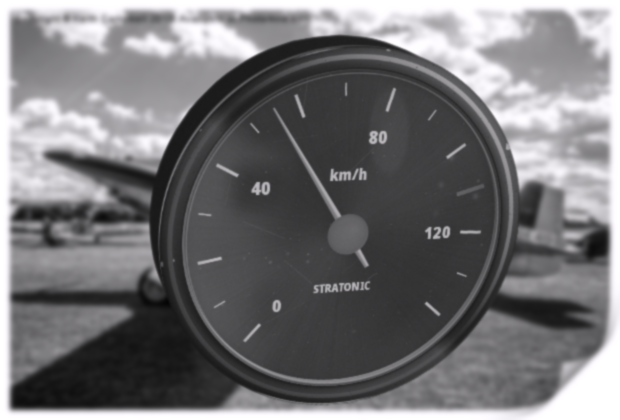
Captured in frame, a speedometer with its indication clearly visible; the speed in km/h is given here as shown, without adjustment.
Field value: 55 km/h
